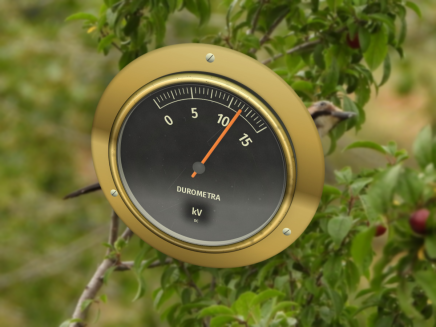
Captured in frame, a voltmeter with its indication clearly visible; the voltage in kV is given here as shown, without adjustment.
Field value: 11.5 kV
